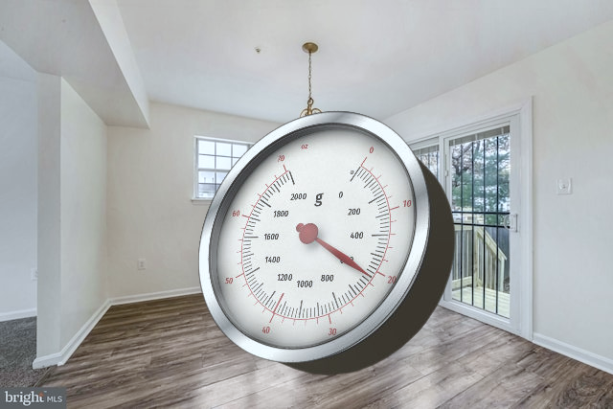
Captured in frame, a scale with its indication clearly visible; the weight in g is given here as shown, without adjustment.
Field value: 600 g
